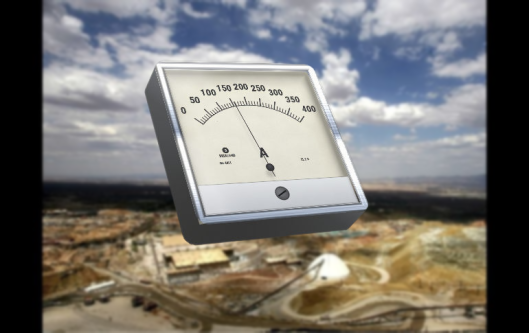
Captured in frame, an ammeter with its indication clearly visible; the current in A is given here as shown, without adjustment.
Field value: 150 A
